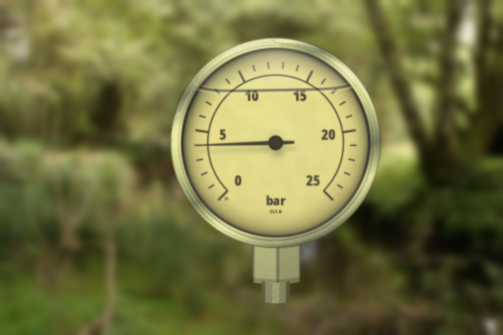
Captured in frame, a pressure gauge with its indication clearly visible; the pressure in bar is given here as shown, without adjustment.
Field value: 4 bar
